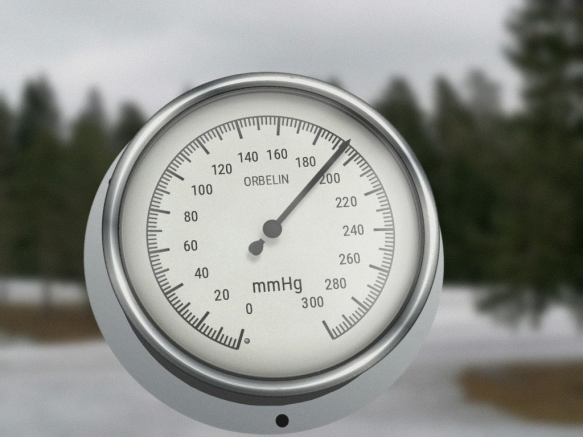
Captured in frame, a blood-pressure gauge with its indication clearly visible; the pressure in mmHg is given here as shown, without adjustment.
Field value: 194 mmHg
